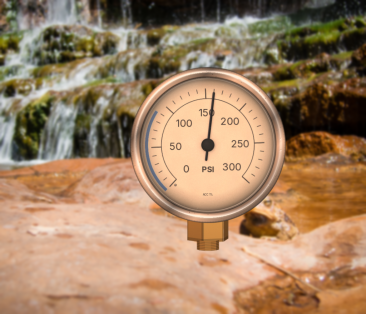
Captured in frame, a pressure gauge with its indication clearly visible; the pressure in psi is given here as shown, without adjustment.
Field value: 160 psi
